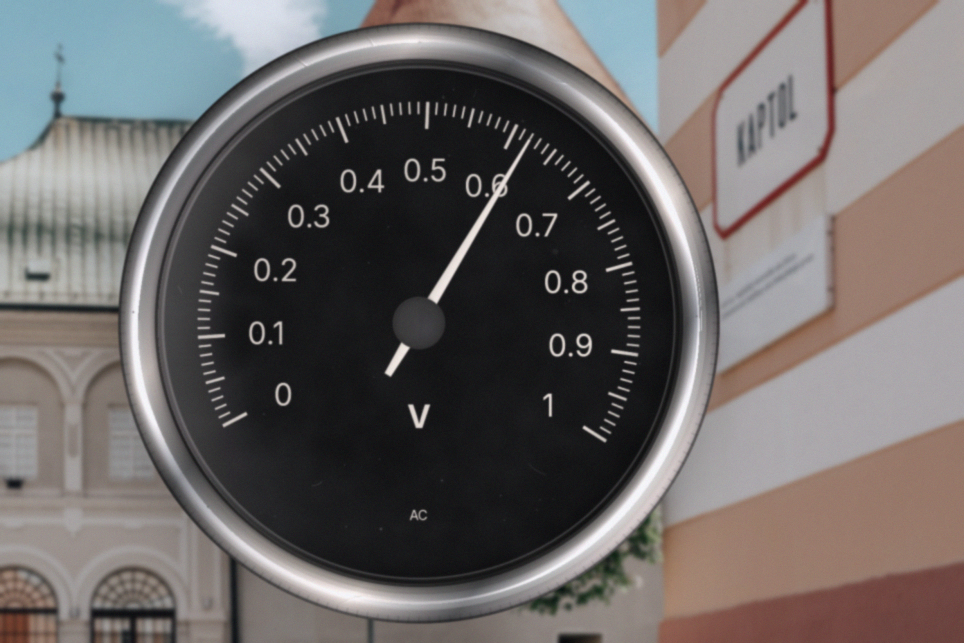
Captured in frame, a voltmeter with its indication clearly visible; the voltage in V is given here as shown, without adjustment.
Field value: 0.62 V
